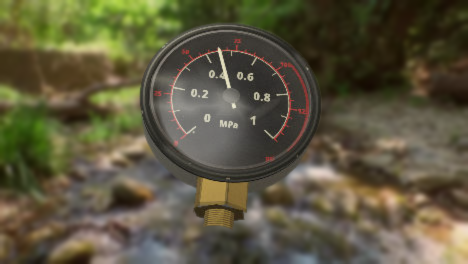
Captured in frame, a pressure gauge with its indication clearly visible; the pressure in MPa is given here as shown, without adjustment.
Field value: 0.45 MPa
